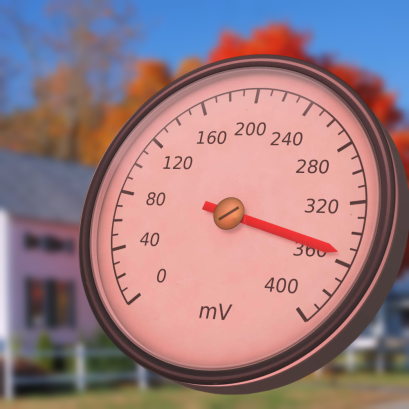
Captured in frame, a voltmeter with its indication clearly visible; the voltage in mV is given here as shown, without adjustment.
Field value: 355 mV
